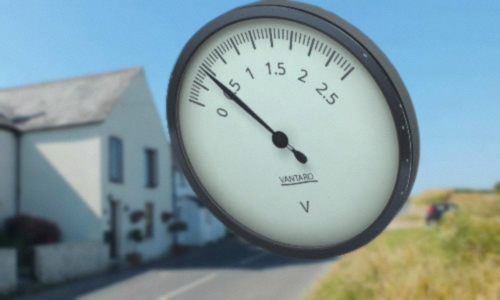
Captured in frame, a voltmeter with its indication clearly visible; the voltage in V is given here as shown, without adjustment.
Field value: 0.5 V
